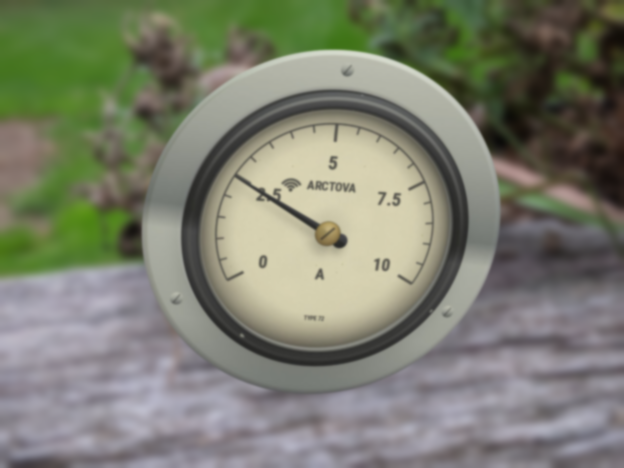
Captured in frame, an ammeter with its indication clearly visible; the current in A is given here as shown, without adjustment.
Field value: 2.5 A
